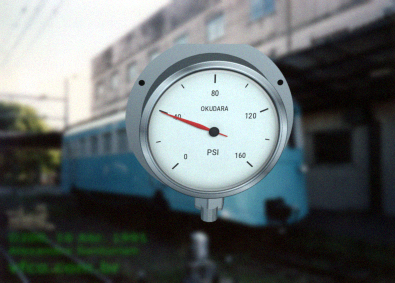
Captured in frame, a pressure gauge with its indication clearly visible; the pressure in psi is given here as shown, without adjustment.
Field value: 40 psi
